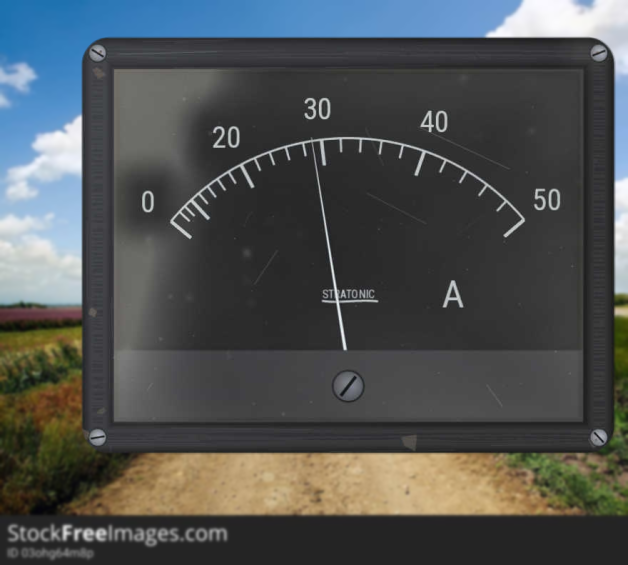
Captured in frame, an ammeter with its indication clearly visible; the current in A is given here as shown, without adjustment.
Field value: 29 A
